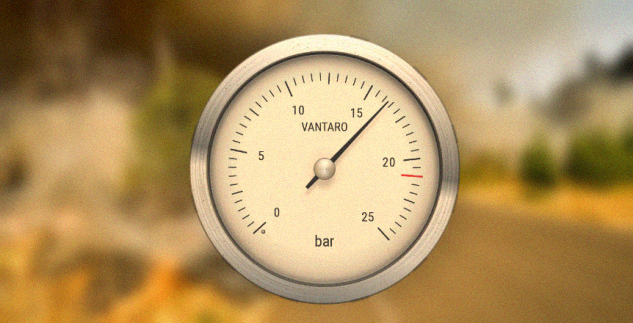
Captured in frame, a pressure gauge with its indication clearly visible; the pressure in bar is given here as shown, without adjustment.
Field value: 16.25 bar
